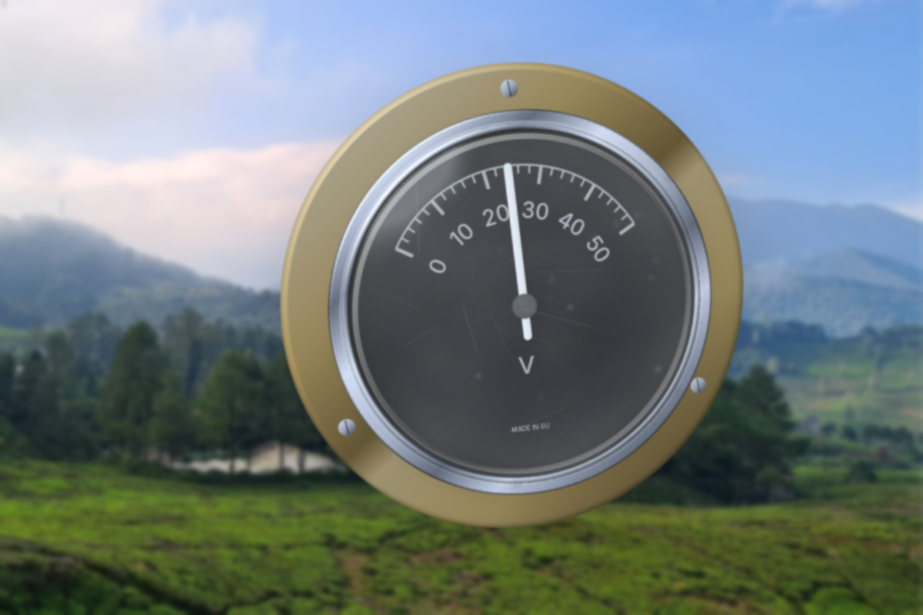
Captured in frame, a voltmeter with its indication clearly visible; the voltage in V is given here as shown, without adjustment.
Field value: 24 V
